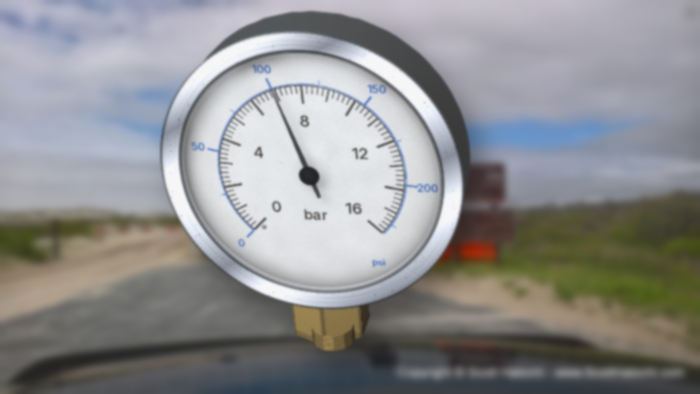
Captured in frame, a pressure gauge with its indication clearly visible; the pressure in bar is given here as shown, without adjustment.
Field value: 7 bar
